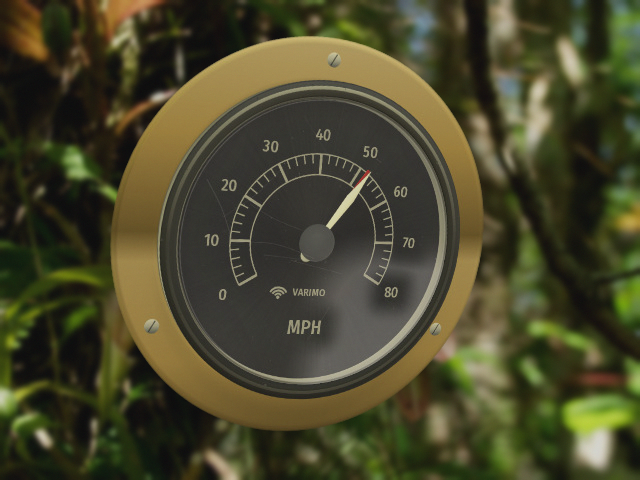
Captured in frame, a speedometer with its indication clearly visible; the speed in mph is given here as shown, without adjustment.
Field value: 52 mph
